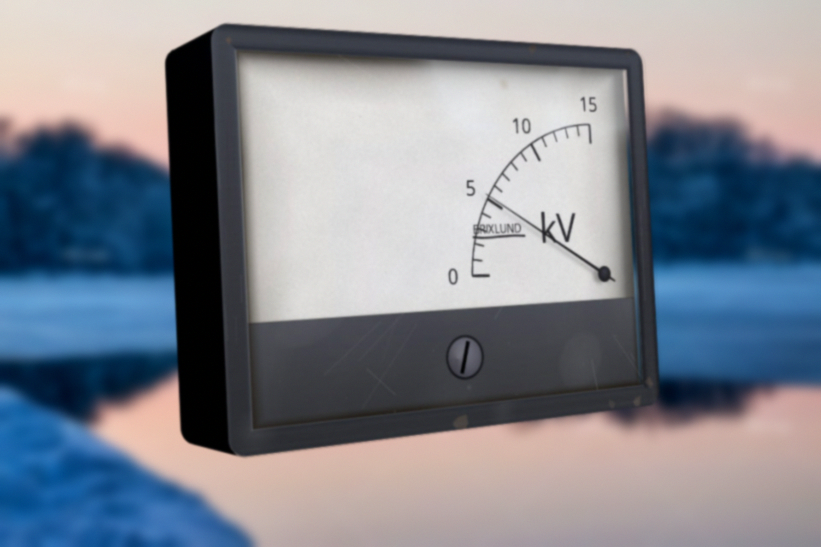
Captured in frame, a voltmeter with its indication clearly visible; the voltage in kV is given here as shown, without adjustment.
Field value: 5 kV
